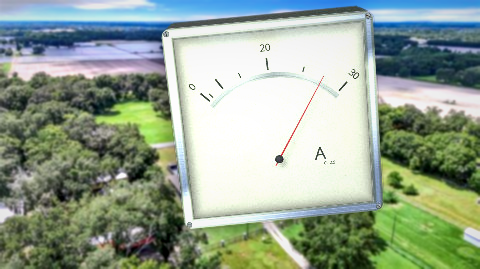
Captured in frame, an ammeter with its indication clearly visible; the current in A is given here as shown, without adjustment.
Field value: 27.5 A
